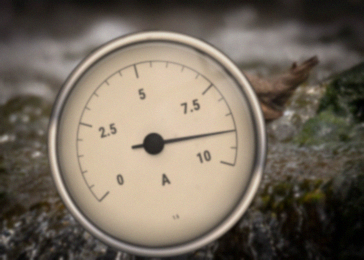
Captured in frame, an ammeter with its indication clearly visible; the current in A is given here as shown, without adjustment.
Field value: 9 A
